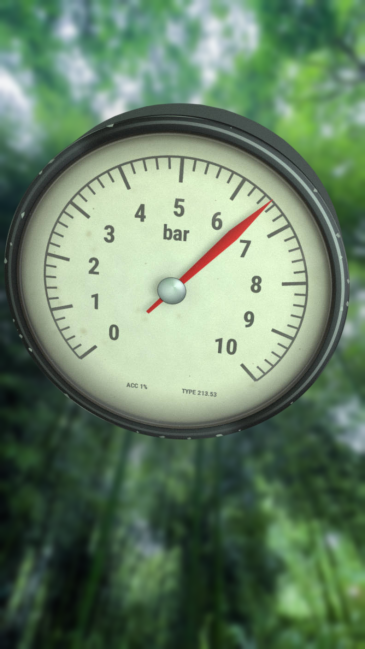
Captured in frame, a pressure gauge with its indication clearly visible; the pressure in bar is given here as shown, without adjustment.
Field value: 6.5 bar
